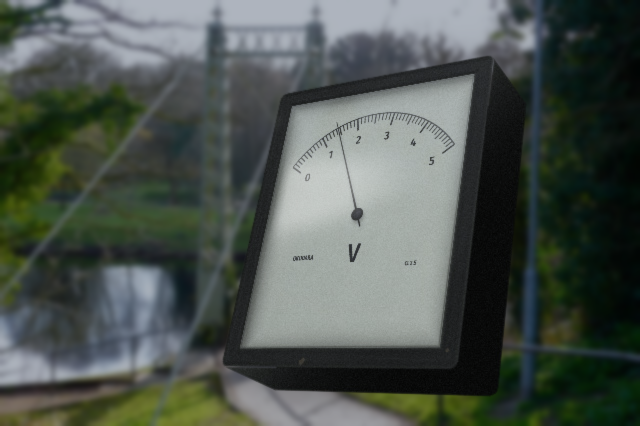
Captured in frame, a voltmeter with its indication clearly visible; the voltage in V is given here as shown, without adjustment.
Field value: 1.5 V
